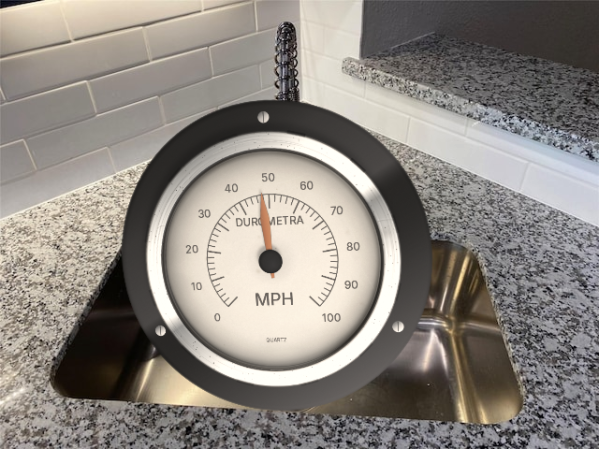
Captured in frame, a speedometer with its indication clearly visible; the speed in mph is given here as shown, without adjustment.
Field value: 48 mph
